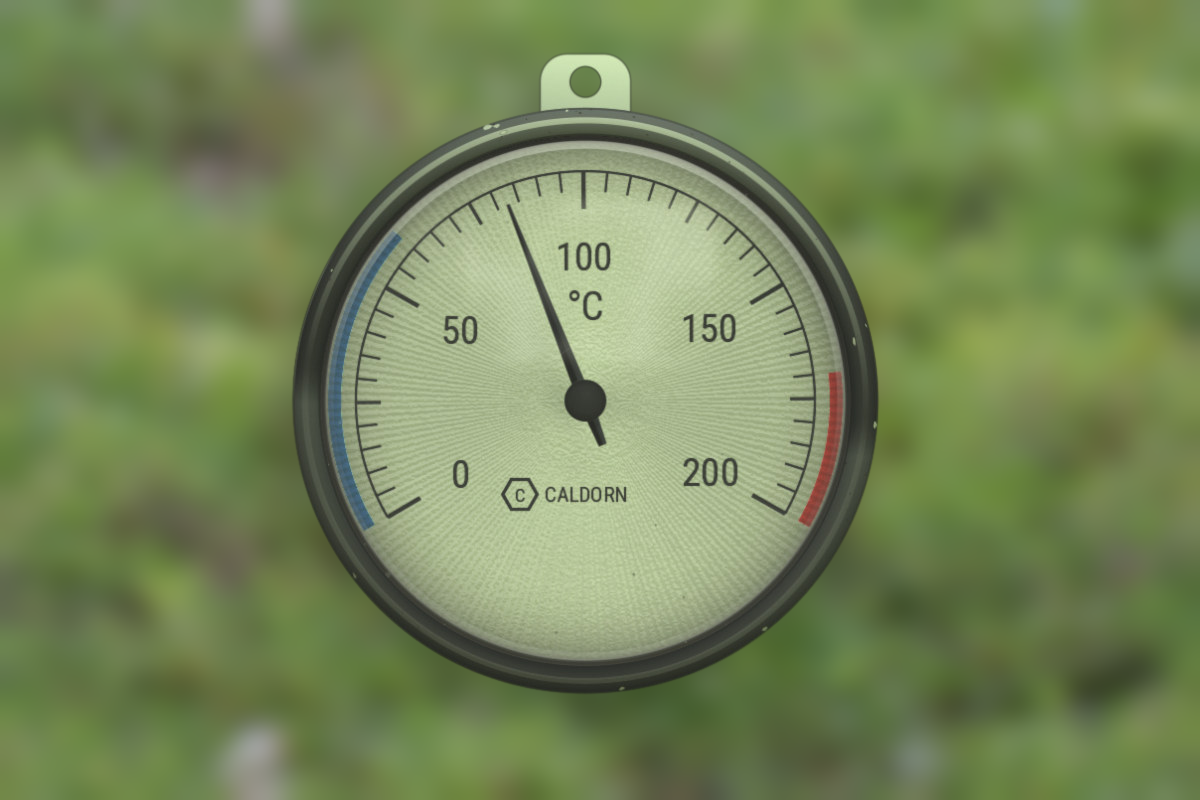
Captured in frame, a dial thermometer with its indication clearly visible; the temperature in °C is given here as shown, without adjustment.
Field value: 82.5 °C
